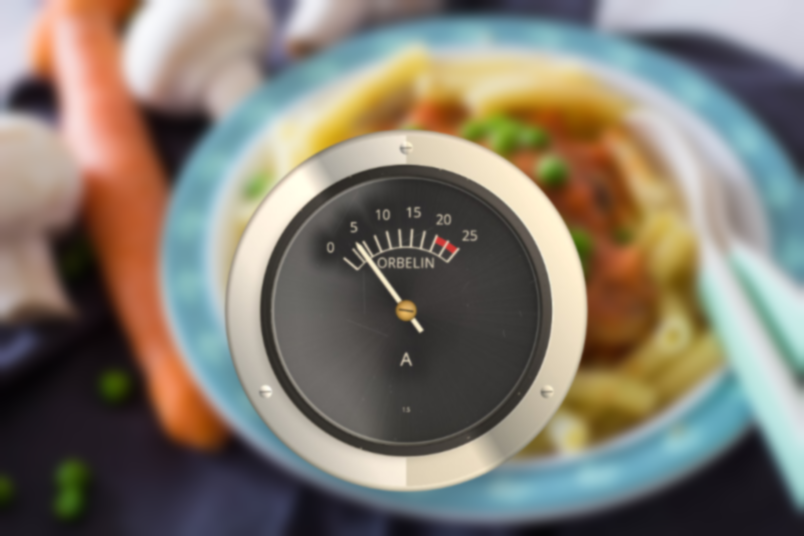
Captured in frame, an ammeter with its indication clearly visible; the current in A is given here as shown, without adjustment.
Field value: 3.75 A
